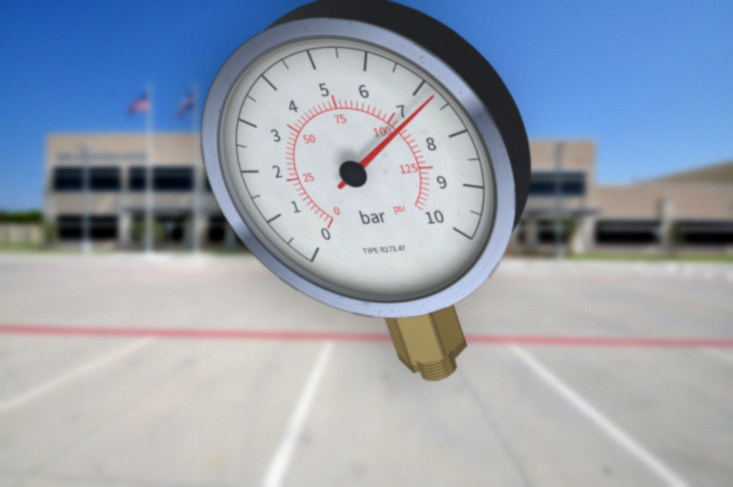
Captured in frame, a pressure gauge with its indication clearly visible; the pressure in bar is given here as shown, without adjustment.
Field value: 7.25 bar
